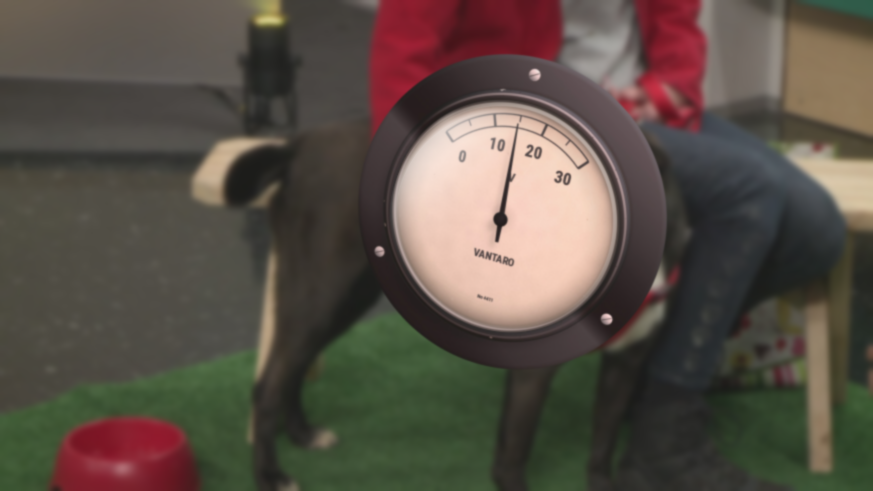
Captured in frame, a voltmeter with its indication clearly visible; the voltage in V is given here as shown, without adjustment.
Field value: 15 V
